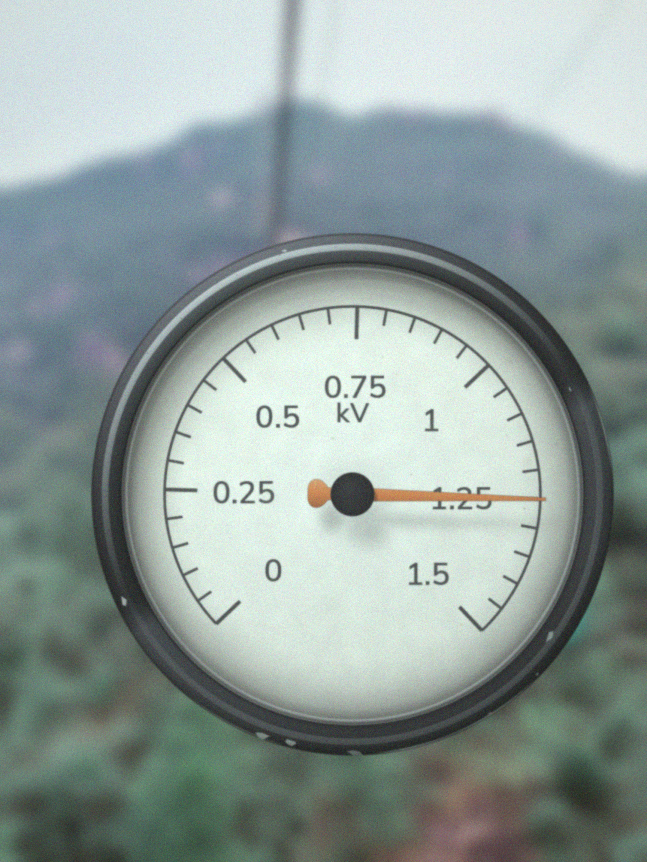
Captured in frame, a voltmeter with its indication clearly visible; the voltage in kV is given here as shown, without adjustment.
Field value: 1.25 kV
